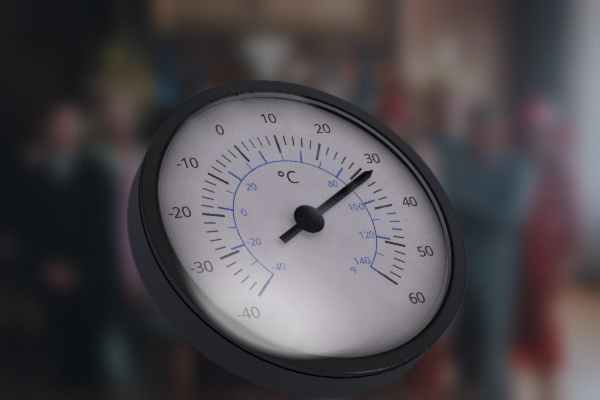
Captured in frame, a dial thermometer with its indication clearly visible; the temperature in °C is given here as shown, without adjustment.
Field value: 32 °C
